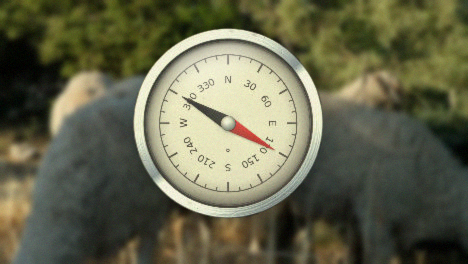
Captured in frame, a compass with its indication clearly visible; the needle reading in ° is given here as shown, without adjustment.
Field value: 120 °
